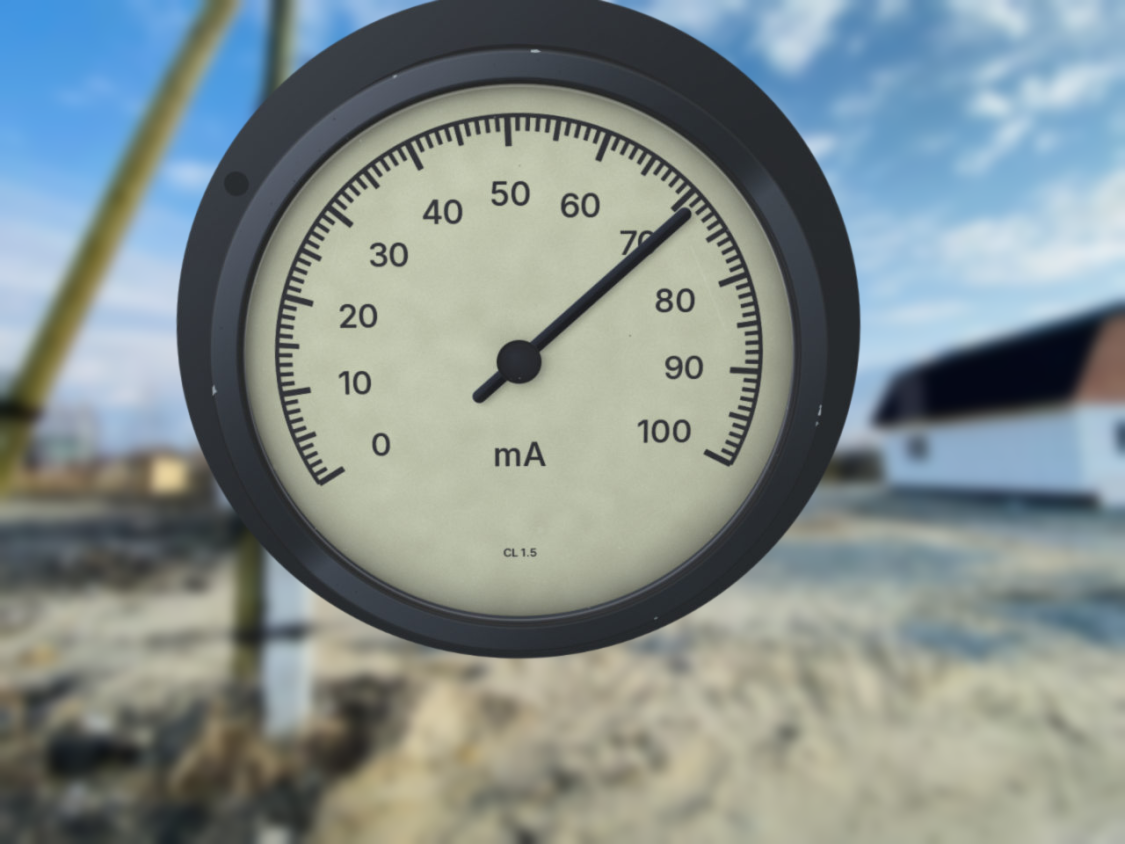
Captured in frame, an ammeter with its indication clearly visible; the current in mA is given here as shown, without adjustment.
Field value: 71 mA
